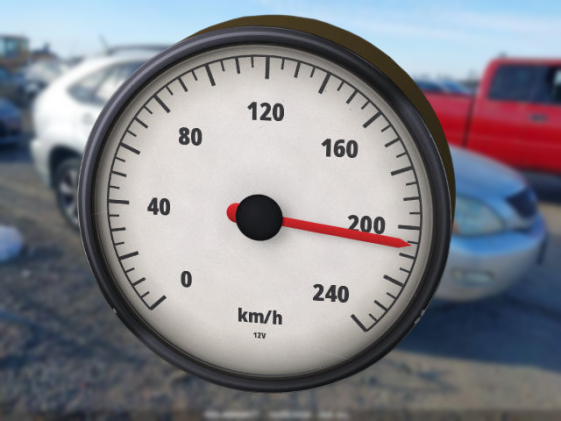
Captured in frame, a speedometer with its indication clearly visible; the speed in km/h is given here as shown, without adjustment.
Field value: 205 km/h
